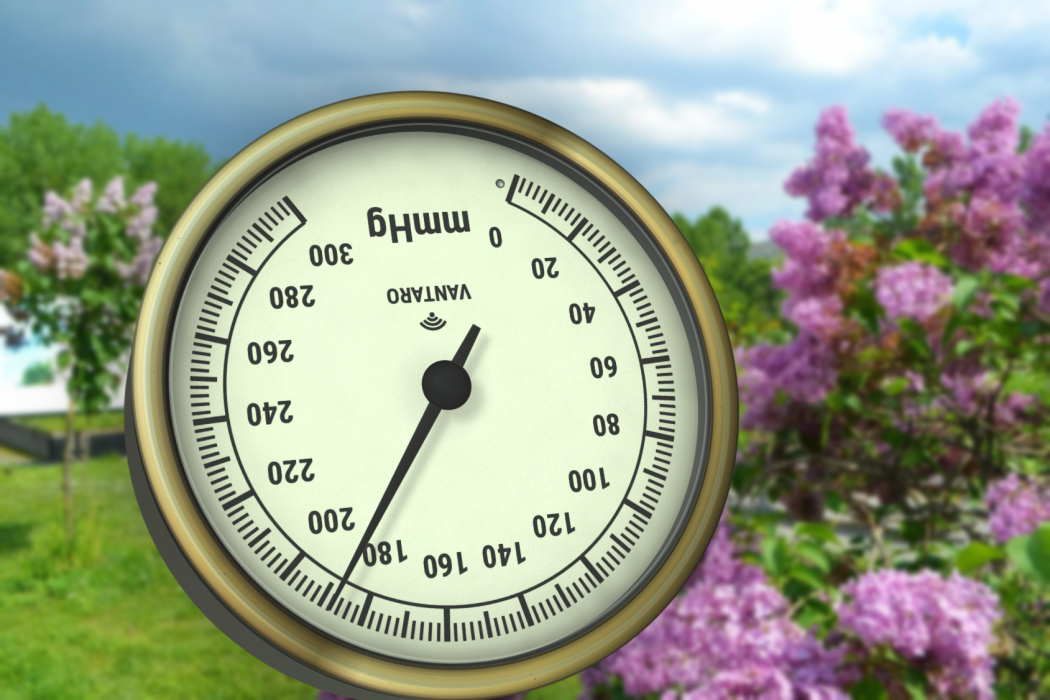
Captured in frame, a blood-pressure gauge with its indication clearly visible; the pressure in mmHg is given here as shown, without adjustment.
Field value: 188 mmHg
